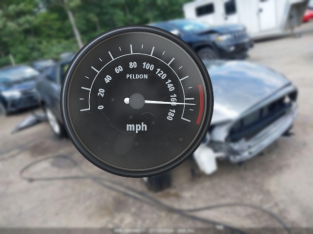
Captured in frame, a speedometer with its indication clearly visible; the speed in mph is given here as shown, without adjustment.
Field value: 165 mph
